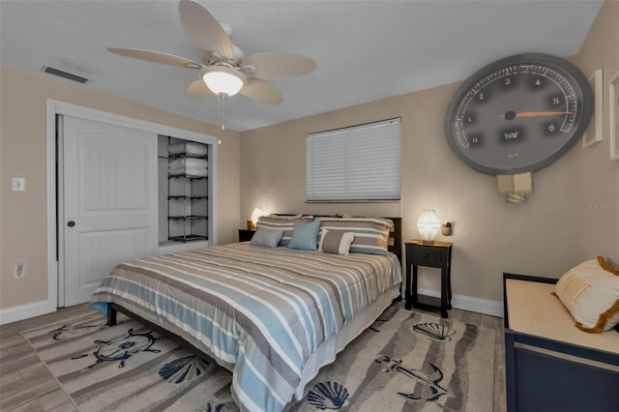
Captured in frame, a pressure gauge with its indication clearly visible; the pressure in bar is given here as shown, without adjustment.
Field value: 5.5 bar
